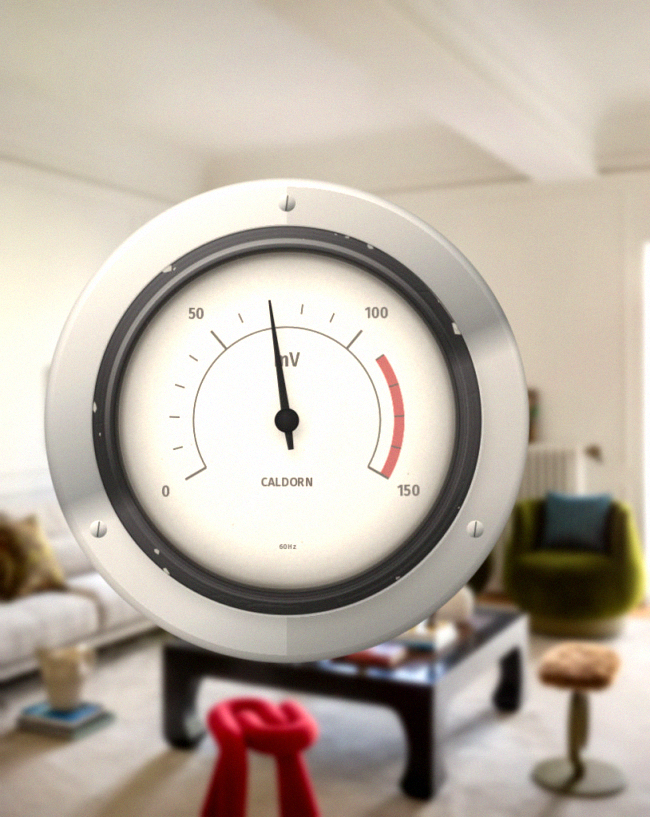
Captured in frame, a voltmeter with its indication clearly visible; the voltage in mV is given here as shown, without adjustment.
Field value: 70 mV
